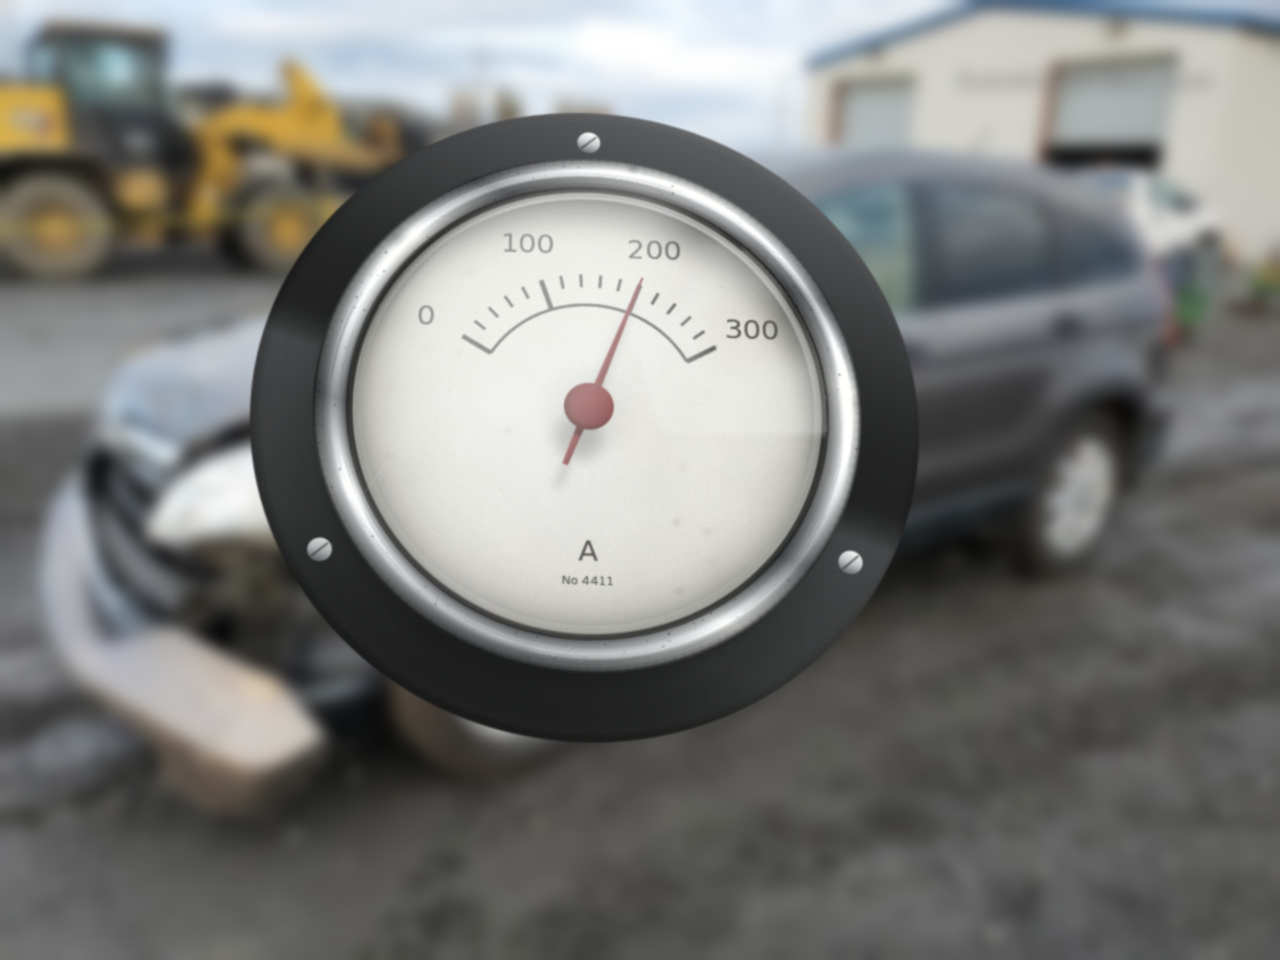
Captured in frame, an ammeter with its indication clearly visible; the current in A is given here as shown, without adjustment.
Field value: 200 A
